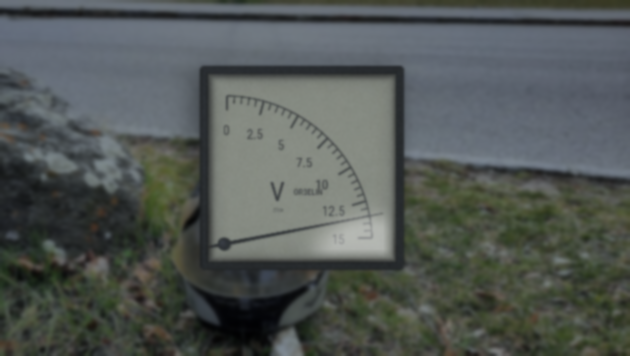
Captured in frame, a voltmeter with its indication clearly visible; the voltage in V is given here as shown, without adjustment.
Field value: 13.5 V
